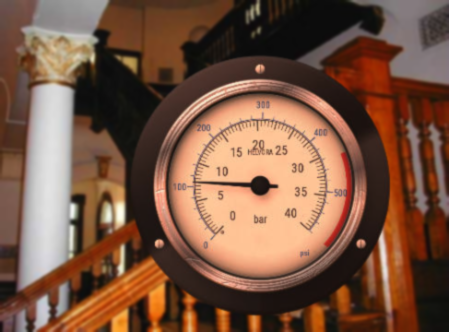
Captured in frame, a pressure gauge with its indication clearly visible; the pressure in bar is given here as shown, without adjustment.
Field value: 7.5 bar
